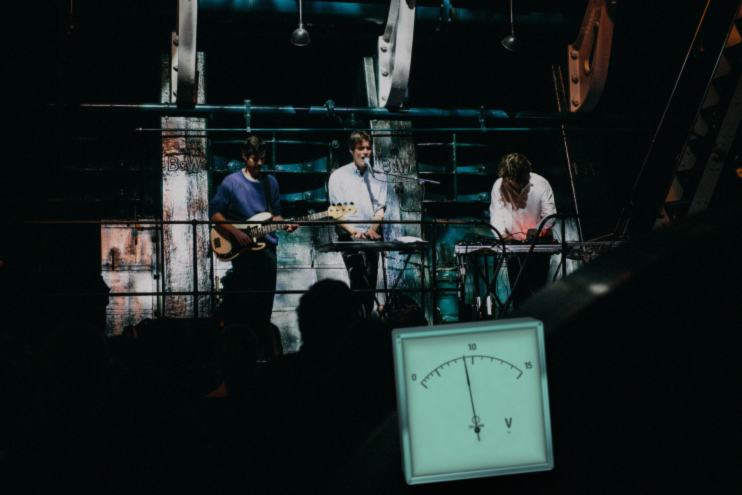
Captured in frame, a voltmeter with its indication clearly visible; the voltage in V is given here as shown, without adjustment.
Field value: 9 V
